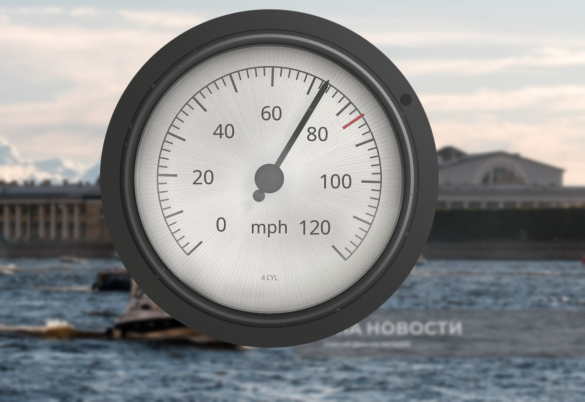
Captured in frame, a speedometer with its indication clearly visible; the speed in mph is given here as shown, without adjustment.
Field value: 73 mph
